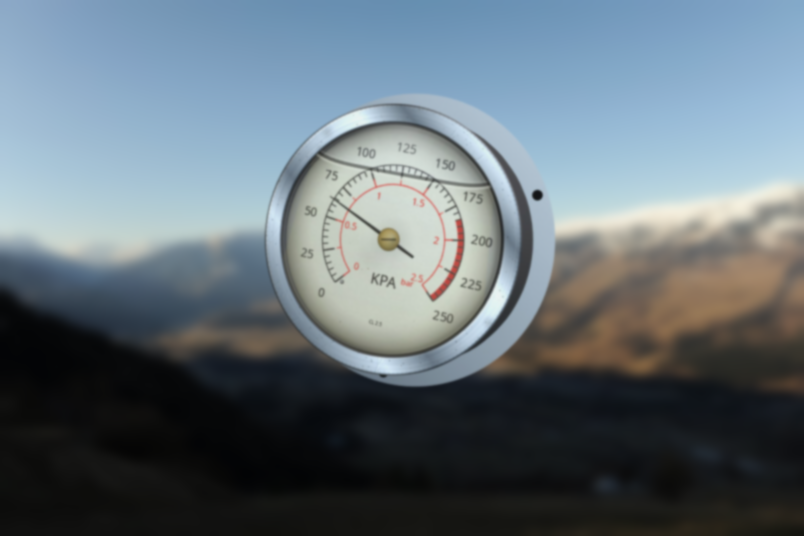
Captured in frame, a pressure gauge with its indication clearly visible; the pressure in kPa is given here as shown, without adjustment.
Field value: 65 kPa
